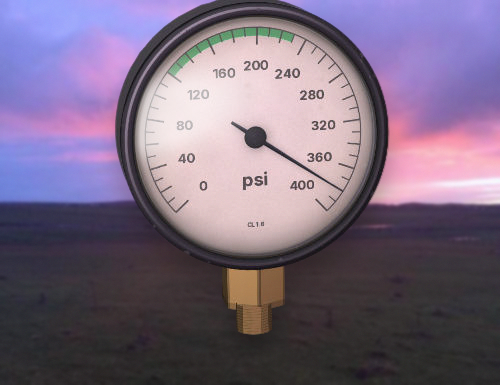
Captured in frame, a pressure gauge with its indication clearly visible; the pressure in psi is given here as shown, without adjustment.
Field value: 380 psi
